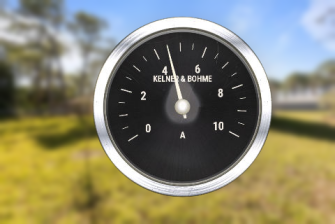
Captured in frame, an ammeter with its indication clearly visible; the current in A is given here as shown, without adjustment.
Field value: 4.5 A
